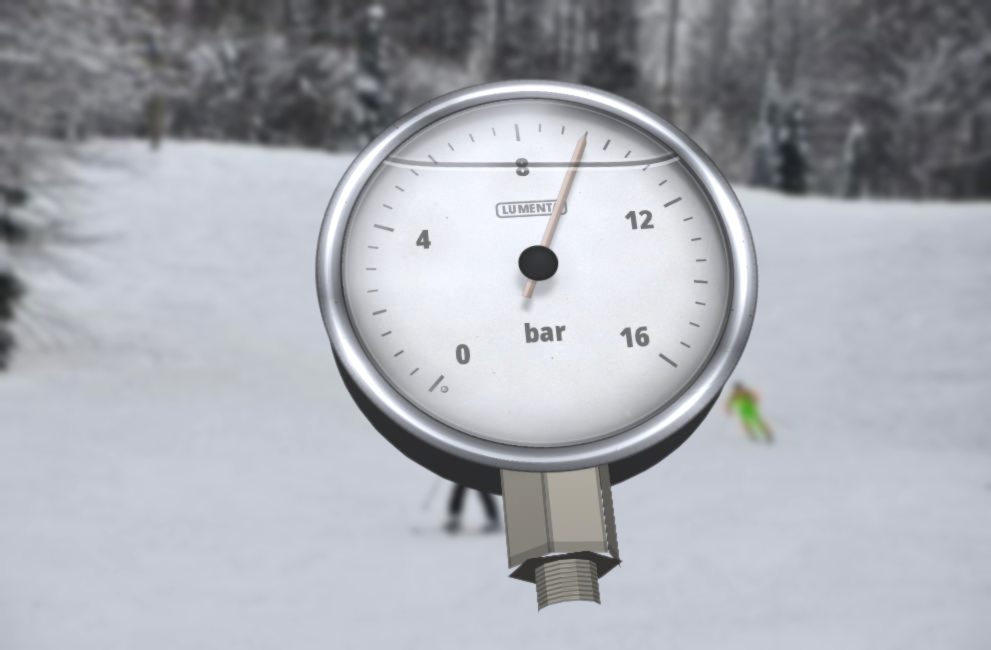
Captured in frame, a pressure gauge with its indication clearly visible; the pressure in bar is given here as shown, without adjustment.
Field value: 9.5 bar
